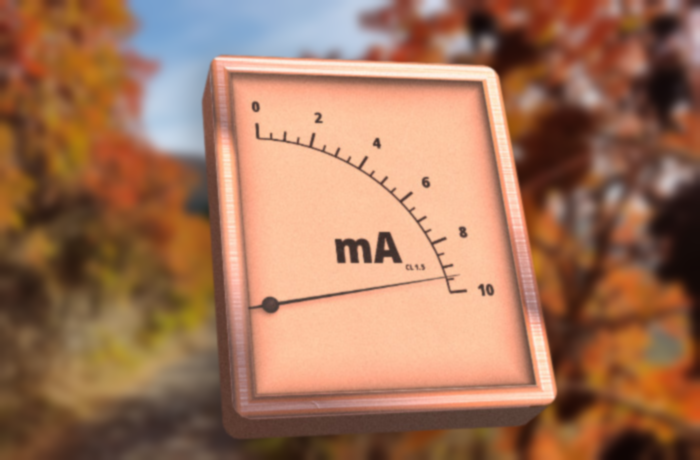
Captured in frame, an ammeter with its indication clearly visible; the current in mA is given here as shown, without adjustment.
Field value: 9.5 mA
